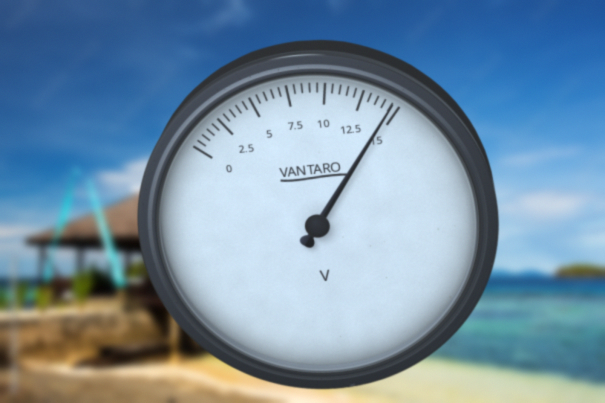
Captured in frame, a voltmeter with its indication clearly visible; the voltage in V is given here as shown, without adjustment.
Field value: 14.5 V
